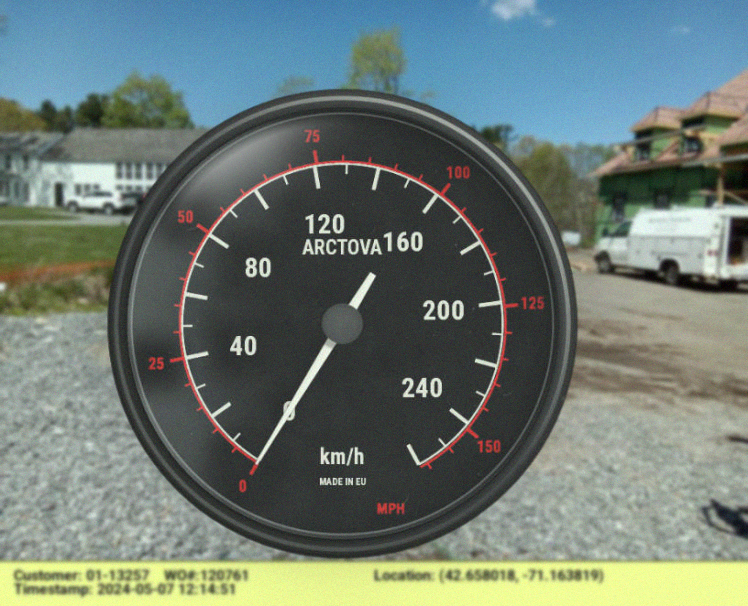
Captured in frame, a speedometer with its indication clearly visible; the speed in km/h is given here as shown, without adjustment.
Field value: 0 km/h
